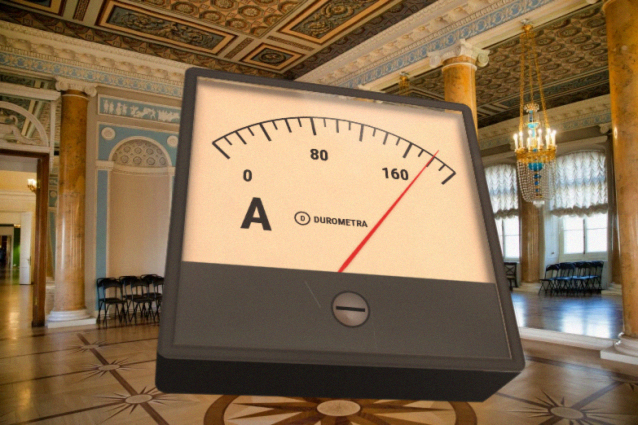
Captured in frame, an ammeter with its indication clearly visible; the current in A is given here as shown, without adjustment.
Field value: 180 A
